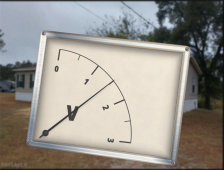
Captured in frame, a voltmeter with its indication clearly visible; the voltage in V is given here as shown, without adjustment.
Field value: 1.5 V
